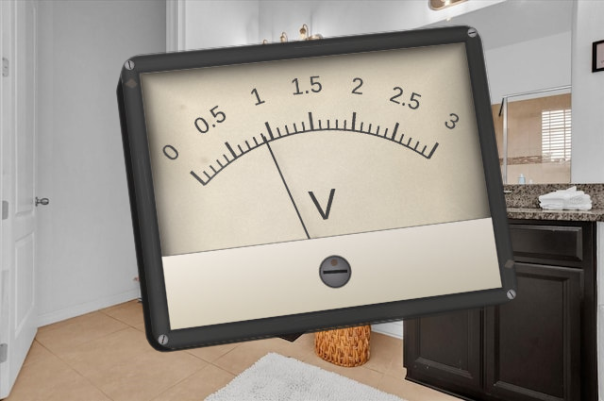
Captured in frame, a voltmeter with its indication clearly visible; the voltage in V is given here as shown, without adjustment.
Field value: 0.9 V
